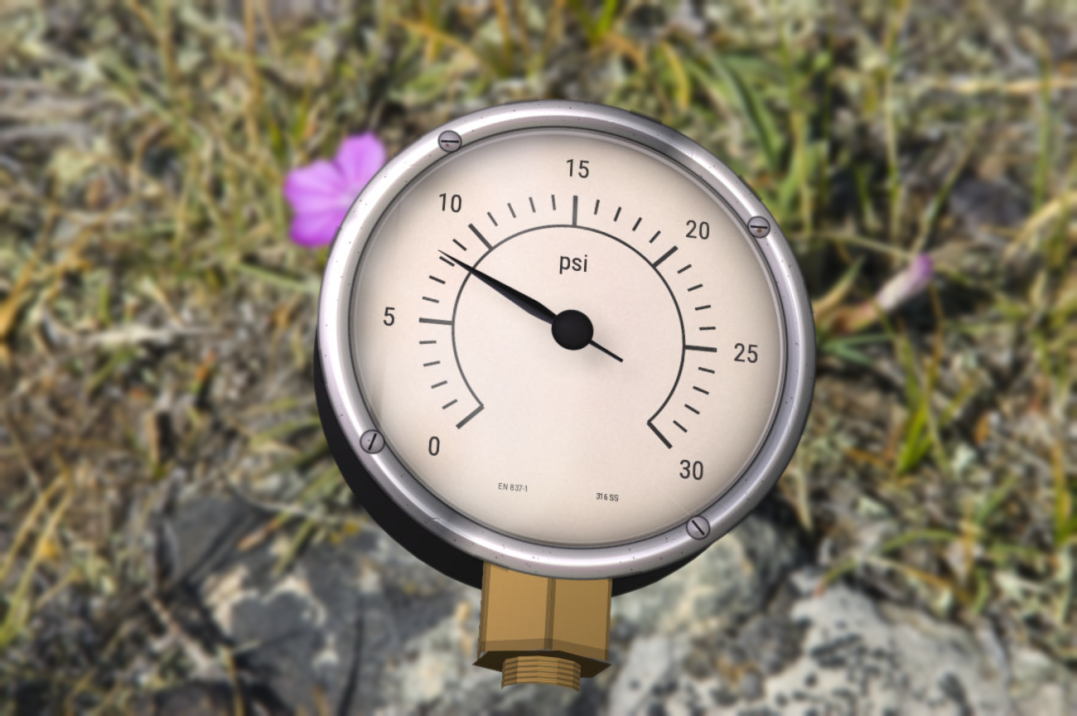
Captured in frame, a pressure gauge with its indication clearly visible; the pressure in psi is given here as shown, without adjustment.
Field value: 8 psi
